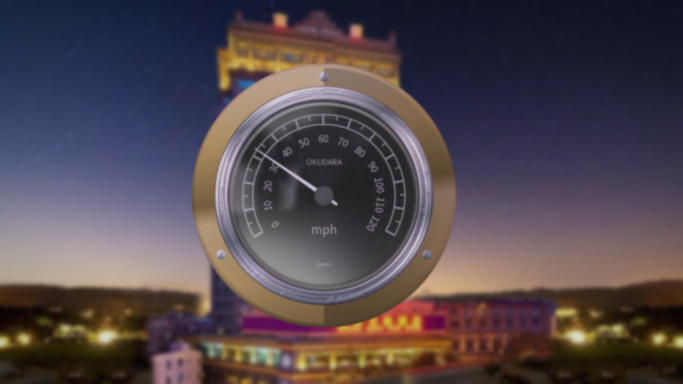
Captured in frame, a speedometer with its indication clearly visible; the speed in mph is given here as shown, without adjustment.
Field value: 32.5 mph
